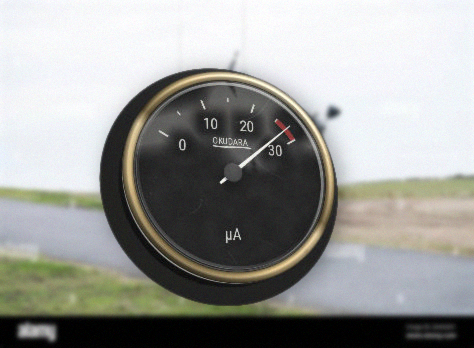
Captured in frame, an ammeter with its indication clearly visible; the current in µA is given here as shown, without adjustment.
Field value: 27.5 µA
